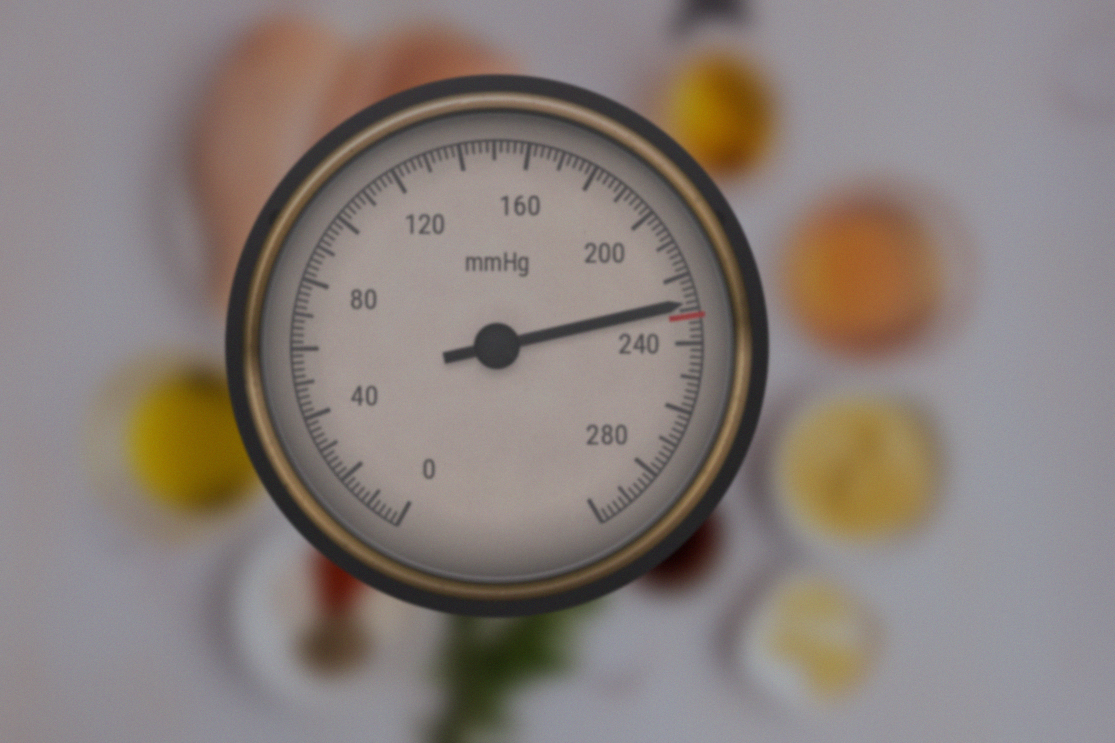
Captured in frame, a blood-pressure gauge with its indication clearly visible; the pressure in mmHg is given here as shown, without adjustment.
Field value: 228 mmHg
